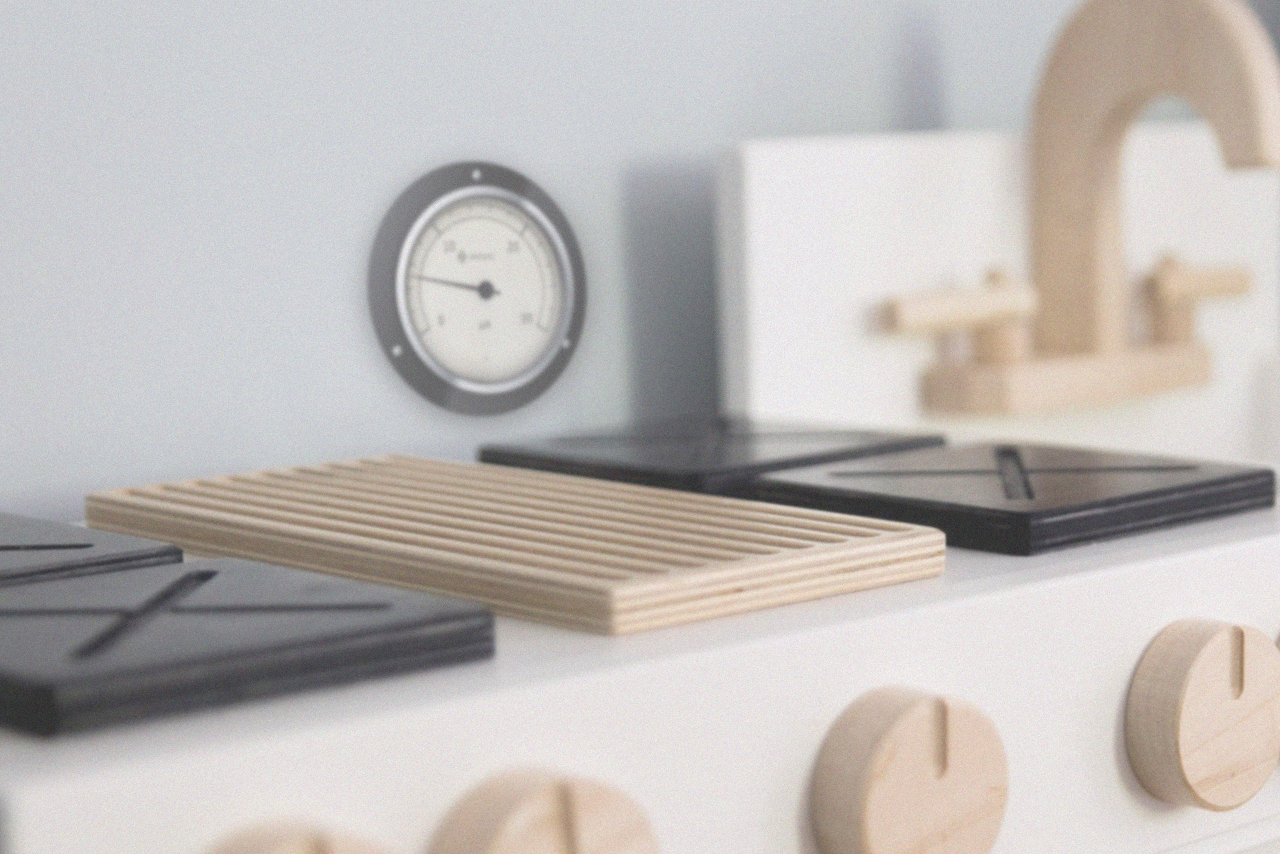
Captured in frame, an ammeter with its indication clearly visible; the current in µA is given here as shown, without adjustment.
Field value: 5 µA
